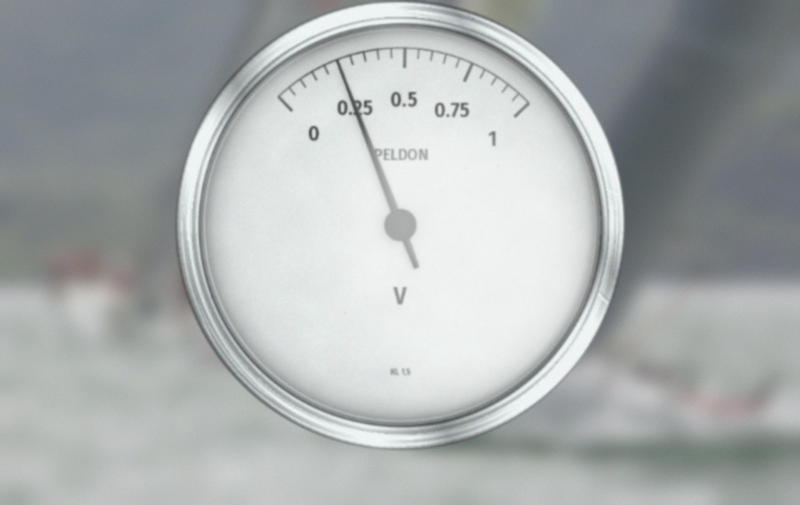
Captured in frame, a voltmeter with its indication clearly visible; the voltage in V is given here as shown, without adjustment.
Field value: 0.25 V
